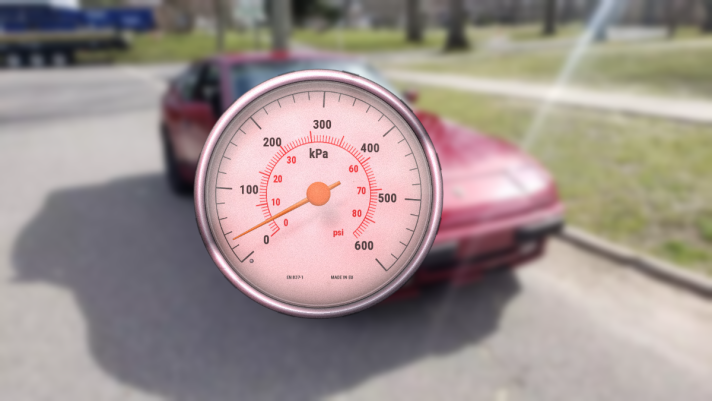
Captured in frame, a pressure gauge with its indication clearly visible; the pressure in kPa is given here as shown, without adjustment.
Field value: 30 kPa
